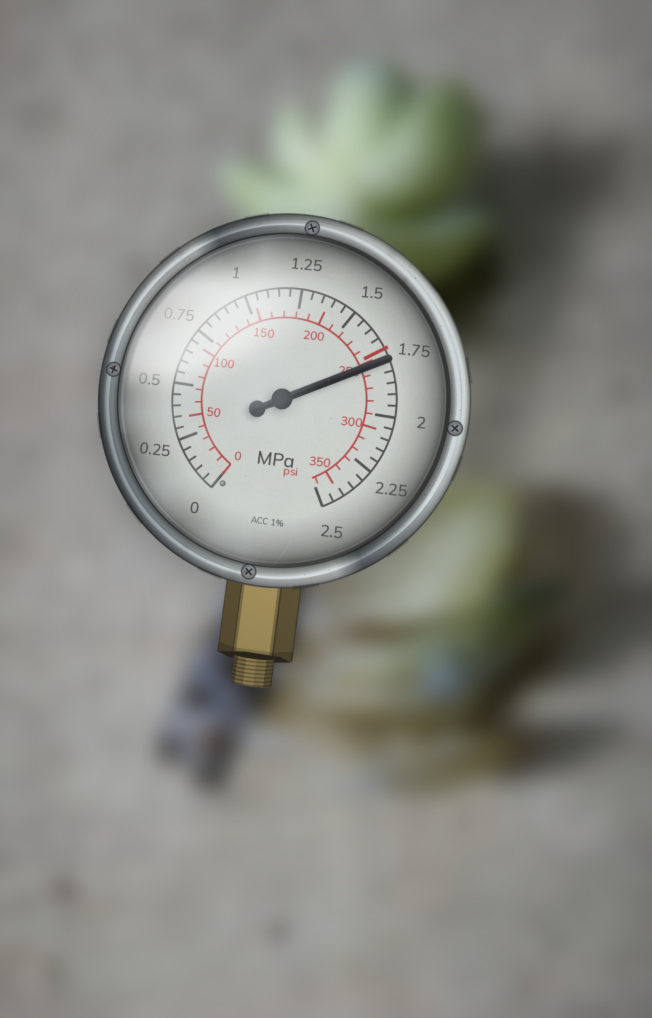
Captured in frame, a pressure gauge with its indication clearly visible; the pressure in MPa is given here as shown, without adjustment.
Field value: 1.75 MPa
